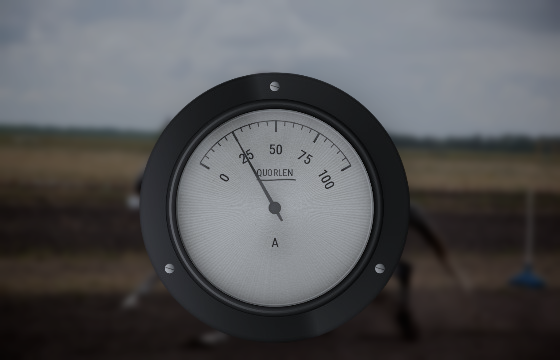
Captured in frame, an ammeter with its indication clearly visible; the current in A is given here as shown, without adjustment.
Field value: 25 A
